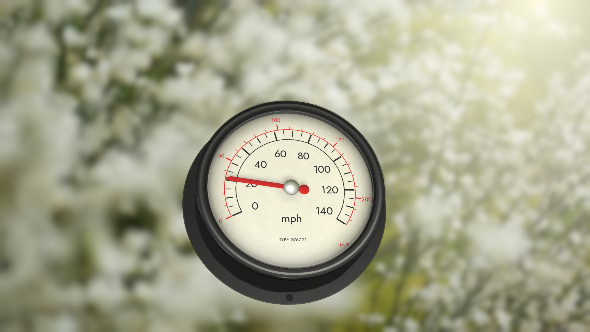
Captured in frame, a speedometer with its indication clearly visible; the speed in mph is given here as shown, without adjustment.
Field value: 20 mph
